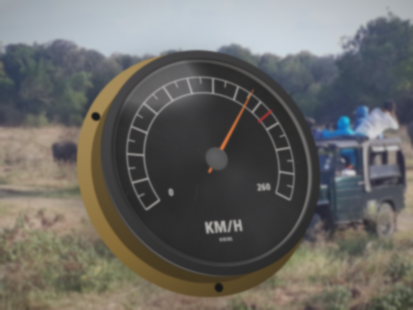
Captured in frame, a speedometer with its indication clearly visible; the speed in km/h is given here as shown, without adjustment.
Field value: 170 km/h
